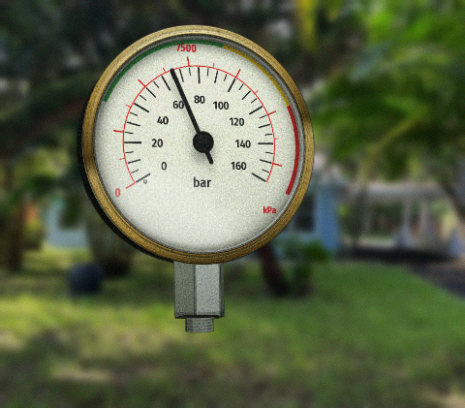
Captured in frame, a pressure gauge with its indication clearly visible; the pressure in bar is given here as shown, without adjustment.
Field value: 65 bar
